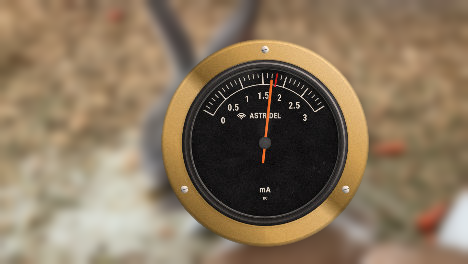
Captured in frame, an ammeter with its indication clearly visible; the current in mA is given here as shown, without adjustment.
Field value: 1.7 mA
